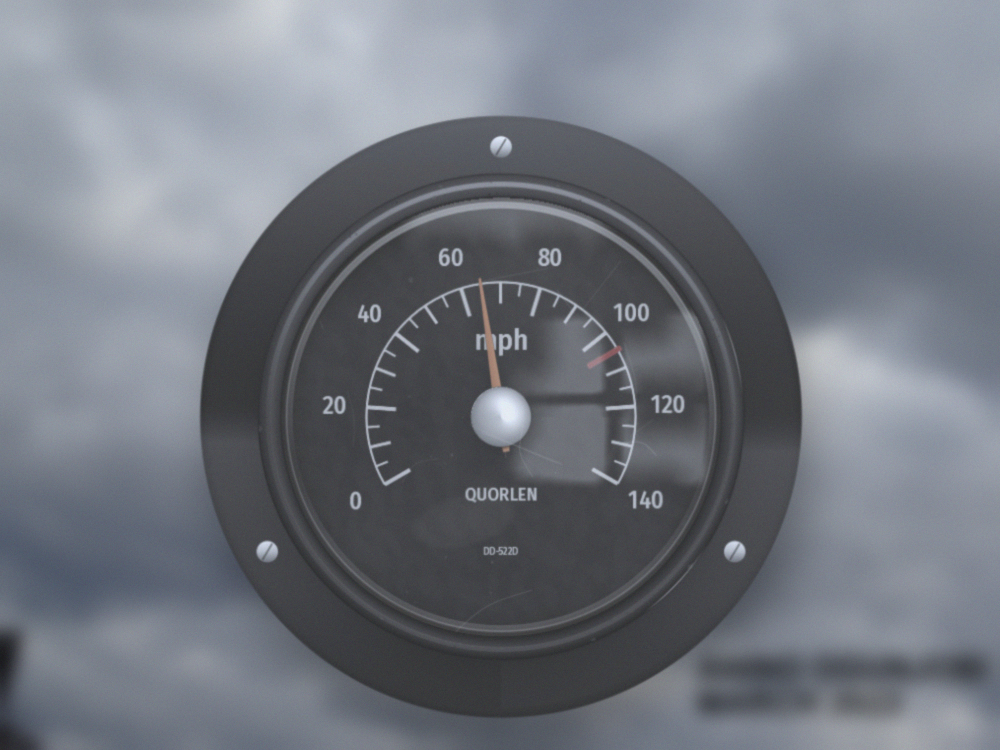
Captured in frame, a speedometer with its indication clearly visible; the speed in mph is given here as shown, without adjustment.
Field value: 65 mph
